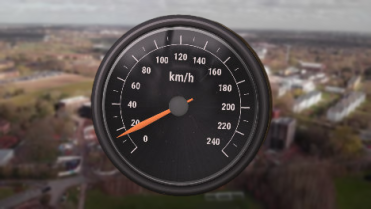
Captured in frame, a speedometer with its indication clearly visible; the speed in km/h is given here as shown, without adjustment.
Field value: 15 km/h
